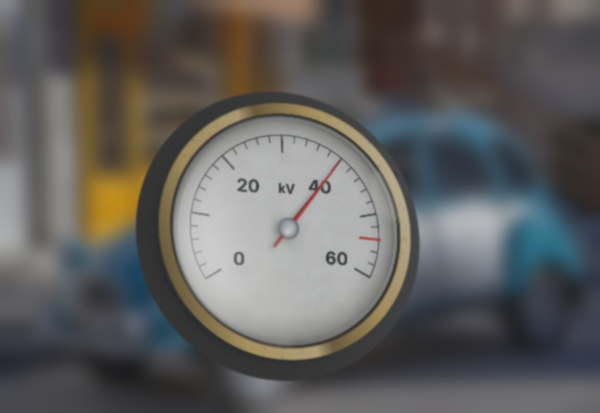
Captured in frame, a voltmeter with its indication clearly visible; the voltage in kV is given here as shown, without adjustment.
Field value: 40 kV
